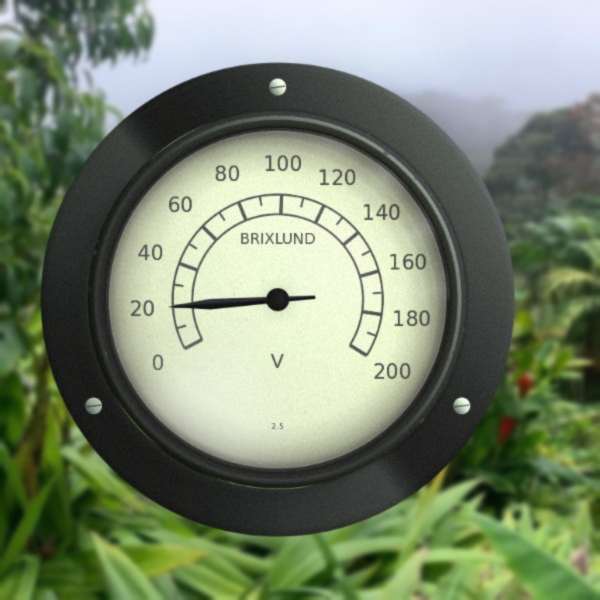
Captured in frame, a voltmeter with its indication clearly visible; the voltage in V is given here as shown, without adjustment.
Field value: 20 V
